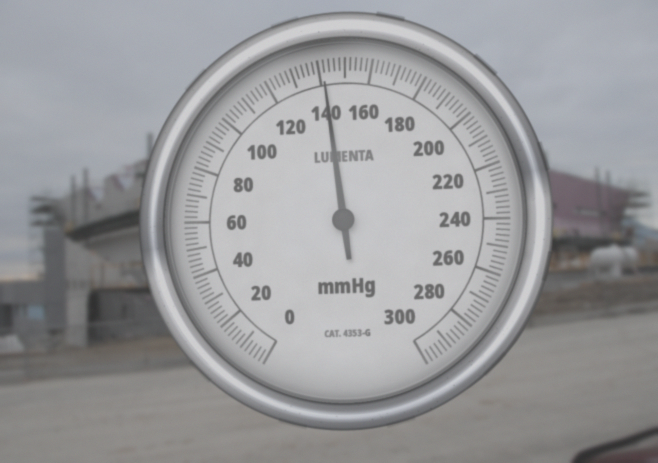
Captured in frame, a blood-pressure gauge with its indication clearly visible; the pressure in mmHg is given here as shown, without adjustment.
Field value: 142 mmHg
